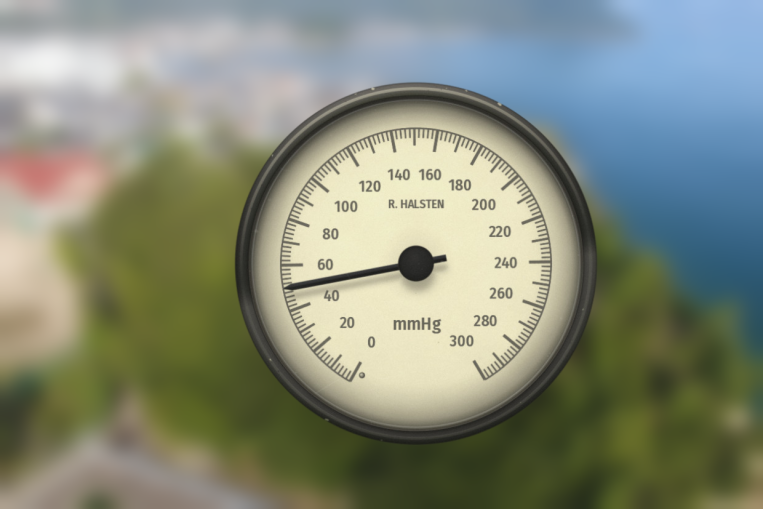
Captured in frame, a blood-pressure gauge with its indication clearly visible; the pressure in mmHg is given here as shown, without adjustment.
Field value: 50 mmHg
